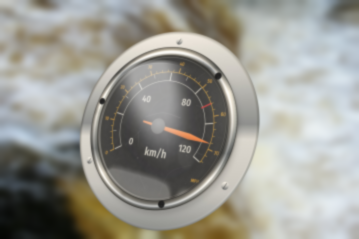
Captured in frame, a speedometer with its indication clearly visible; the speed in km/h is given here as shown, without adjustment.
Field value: 110 km/h
